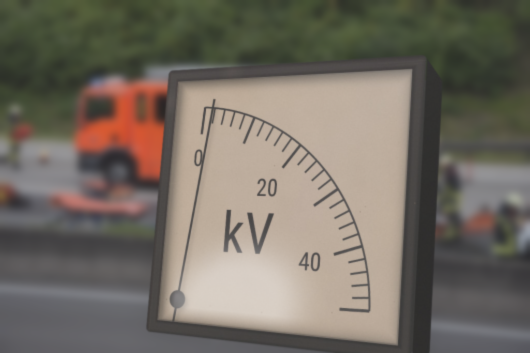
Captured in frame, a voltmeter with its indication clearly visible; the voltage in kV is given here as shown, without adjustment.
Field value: 2 kV
